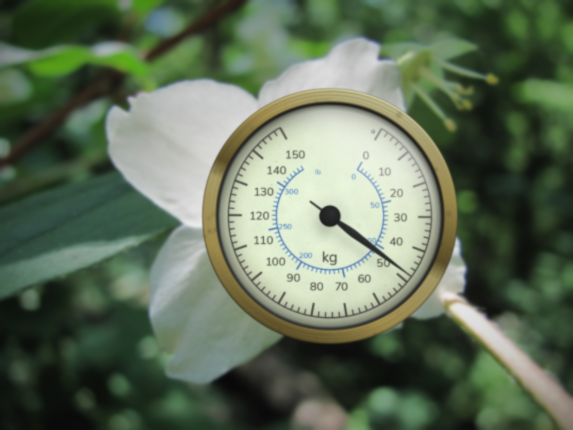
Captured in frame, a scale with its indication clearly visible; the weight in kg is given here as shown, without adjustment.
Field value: 48 kg
